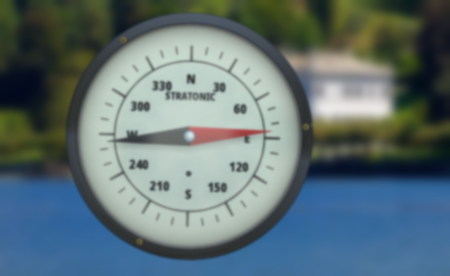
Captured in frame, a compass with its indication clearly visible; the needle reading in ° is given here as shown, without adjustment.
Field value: 85 °
